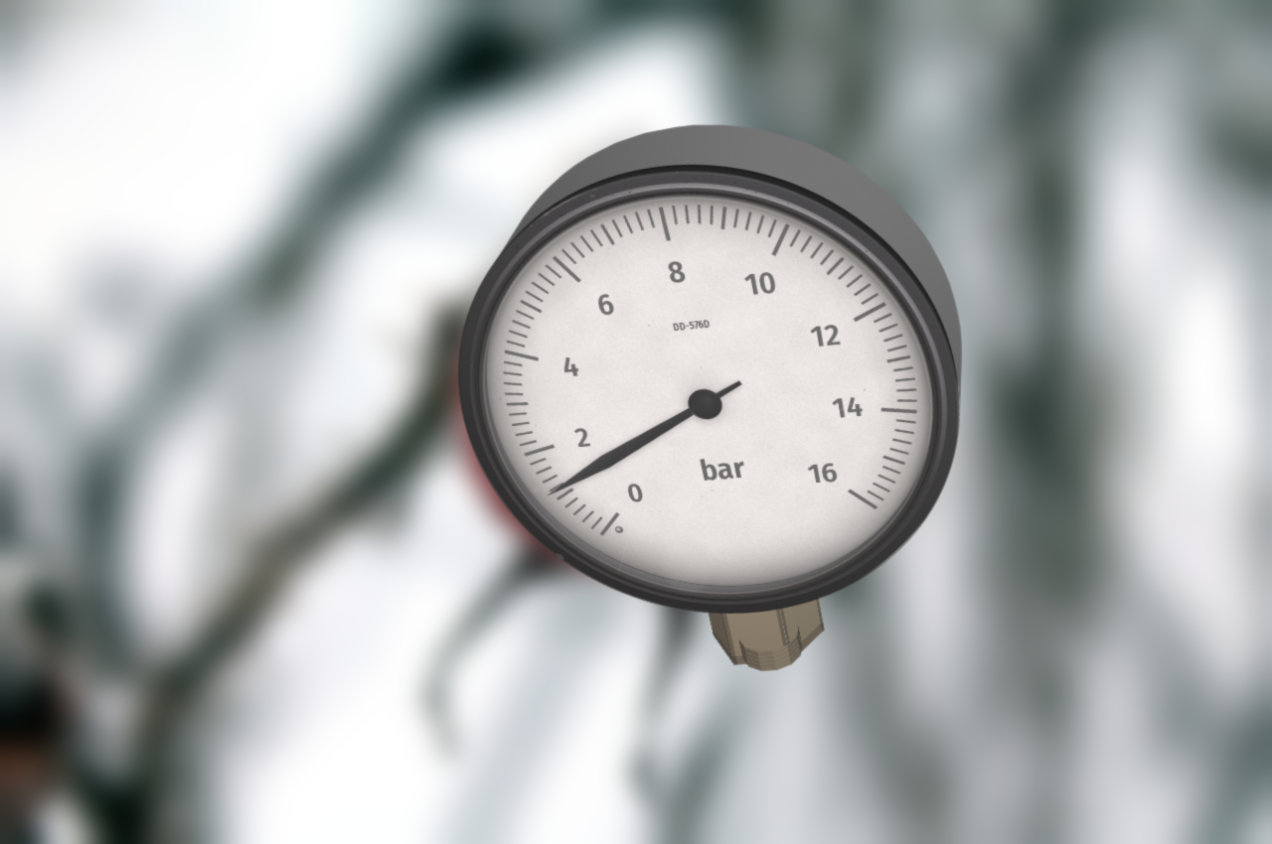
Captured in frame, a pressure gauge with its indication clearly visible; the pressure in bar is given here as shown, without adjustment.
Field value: 1.2 bar
